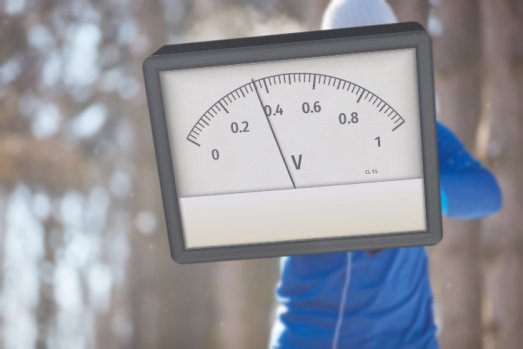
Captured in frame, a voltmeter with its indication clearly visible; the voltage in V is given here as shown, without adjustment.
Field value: 0.36 V
